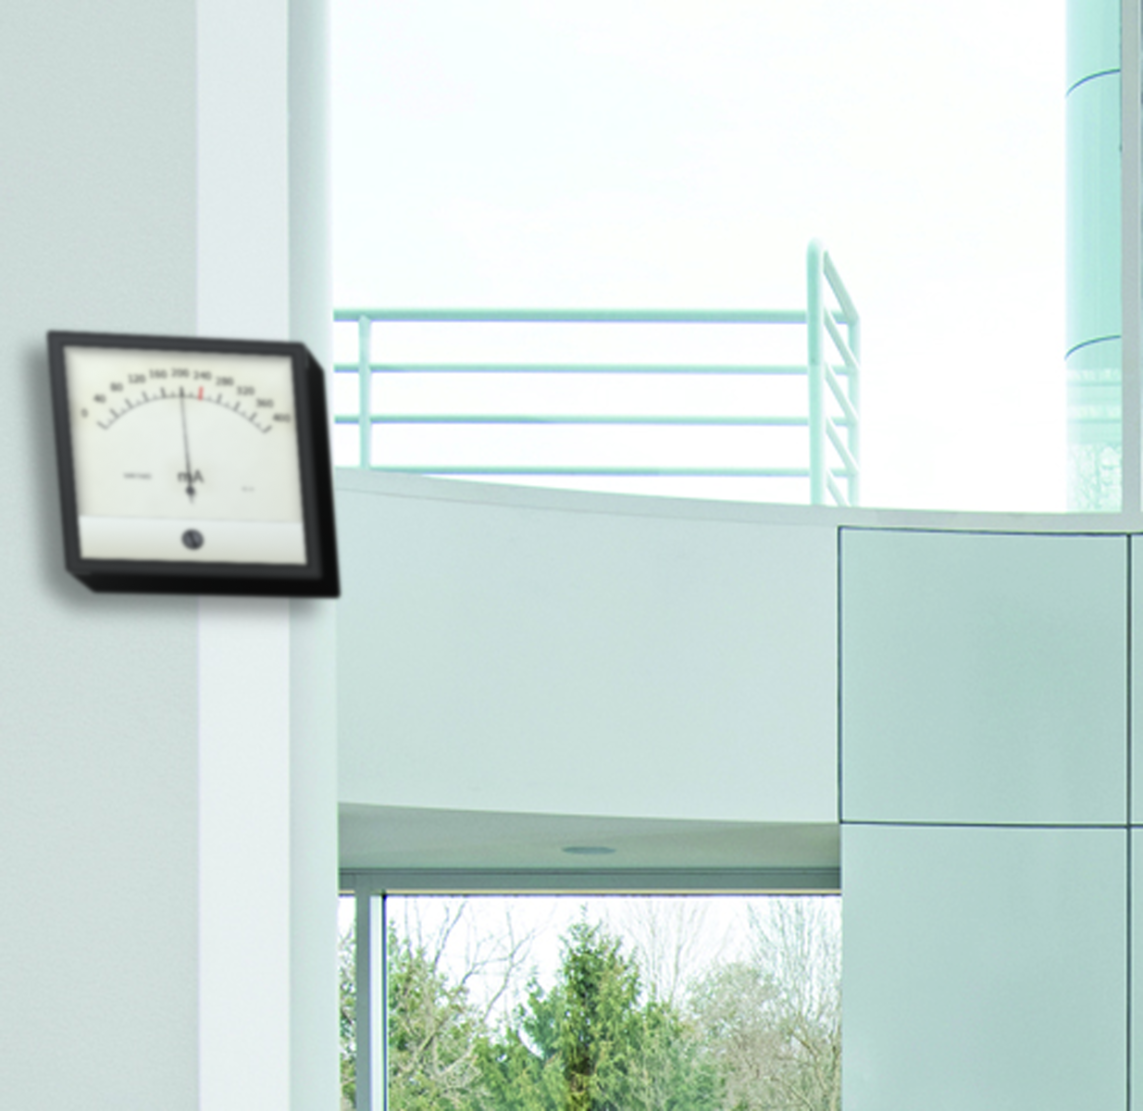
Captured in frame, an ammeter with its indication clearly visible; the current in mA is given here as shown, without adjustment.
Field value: 200 mA
